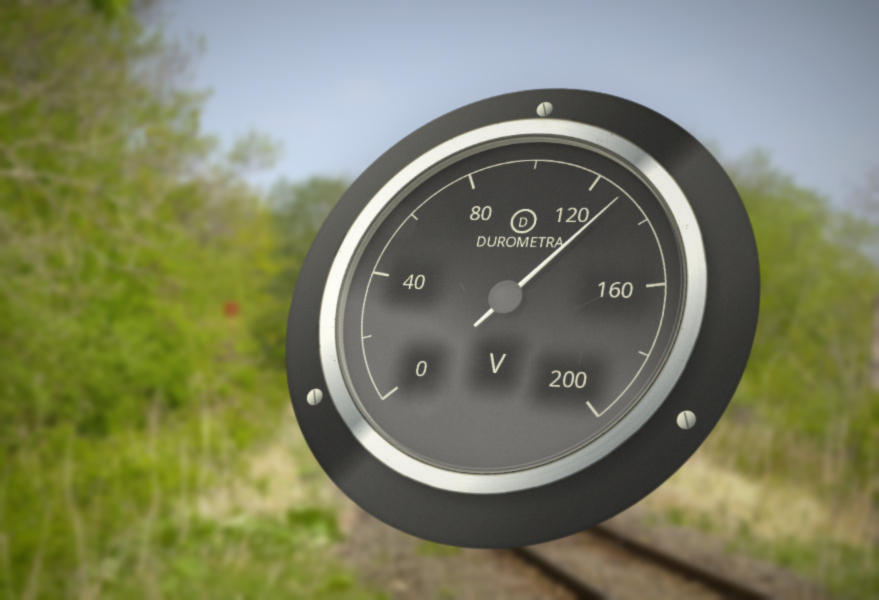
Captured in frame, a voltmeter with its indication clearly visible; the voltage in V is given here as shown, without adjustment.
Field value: 130 V
